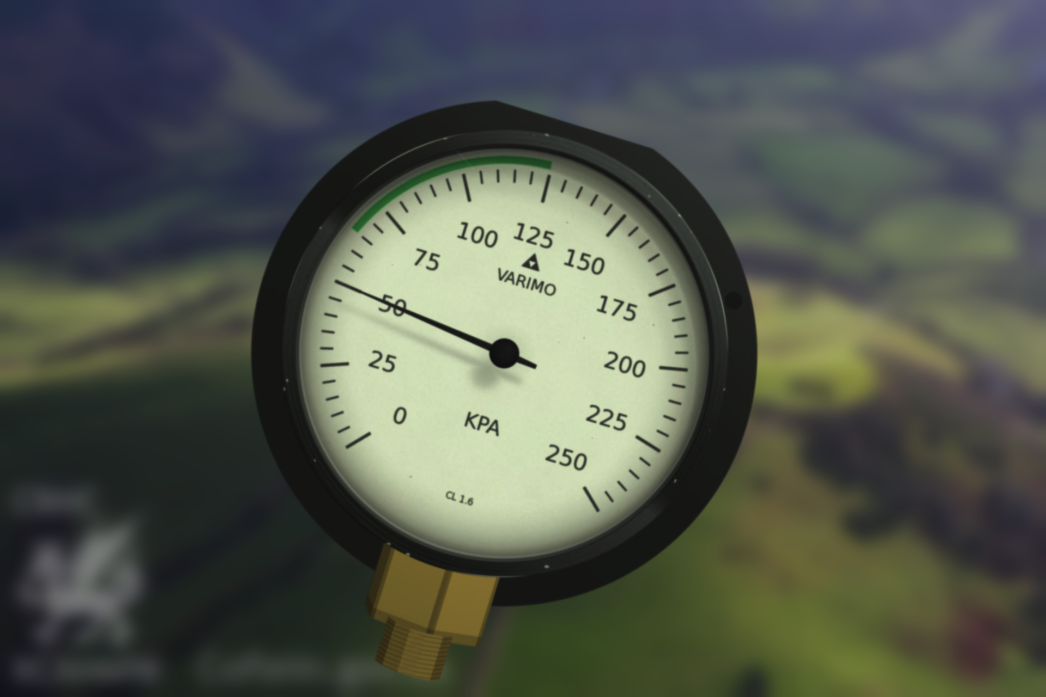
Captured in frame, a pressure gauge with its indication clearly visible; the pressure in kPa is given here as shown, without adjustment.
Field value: 50 kPa
